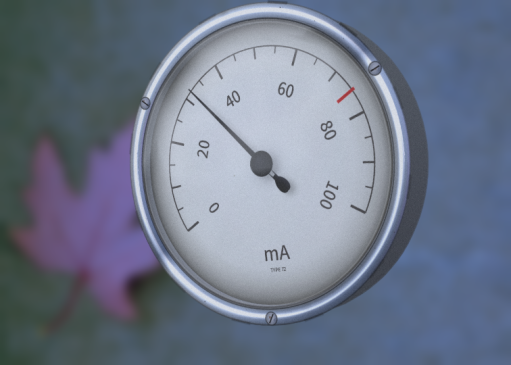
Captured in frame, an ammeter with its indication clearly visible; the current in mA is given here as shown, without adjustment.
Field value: 32.5 mA
